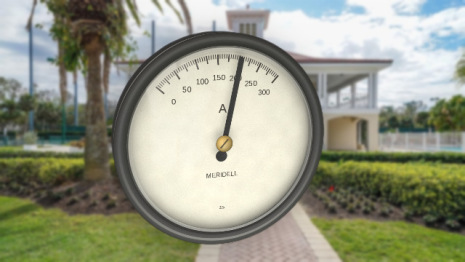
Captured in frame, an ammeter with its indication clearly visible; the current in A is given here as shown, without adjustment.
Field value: 200 A
